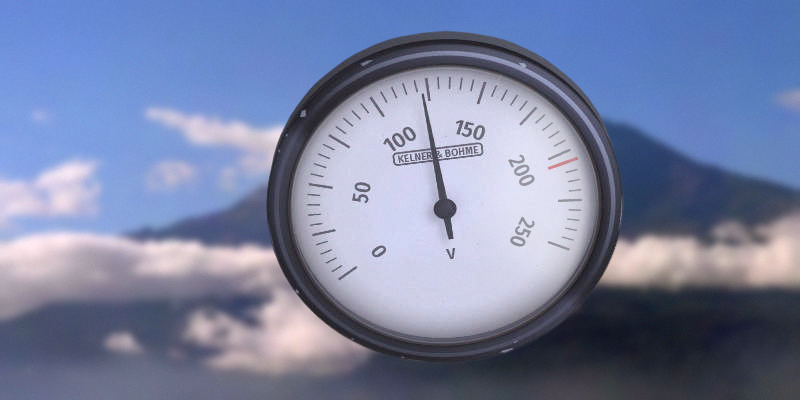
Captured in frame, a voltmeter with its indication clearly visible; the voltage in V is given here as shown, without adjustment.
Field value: 122.5 V
